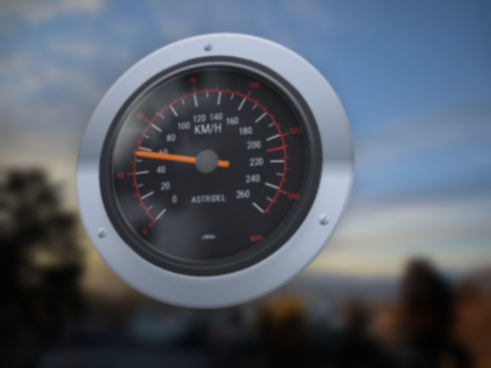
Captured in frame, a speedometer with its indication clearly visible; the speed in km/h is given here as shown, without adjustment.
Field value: 55 km/h
